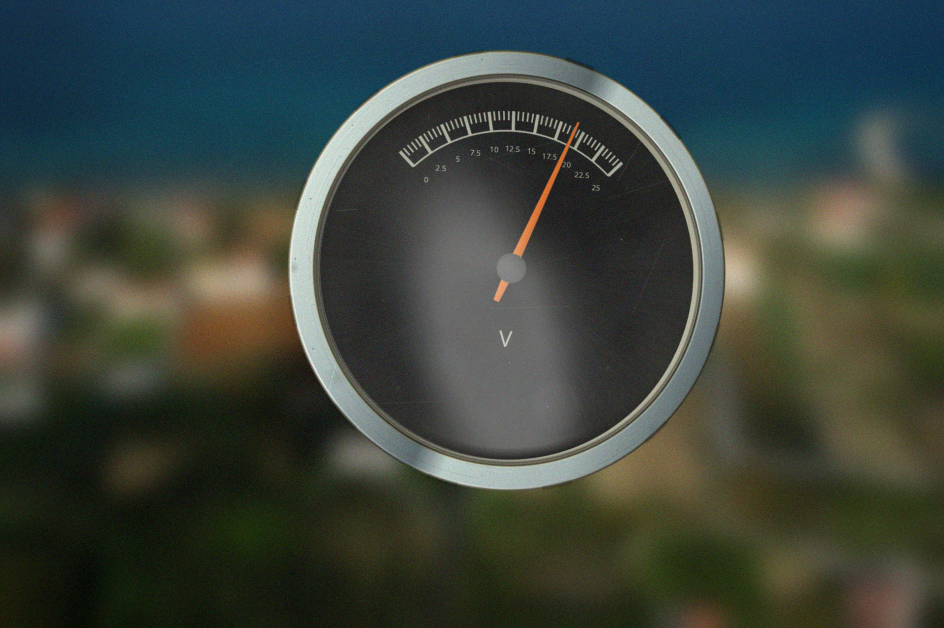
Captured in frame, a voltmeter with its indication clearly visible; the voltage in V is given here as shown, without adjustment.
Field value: 19 V
